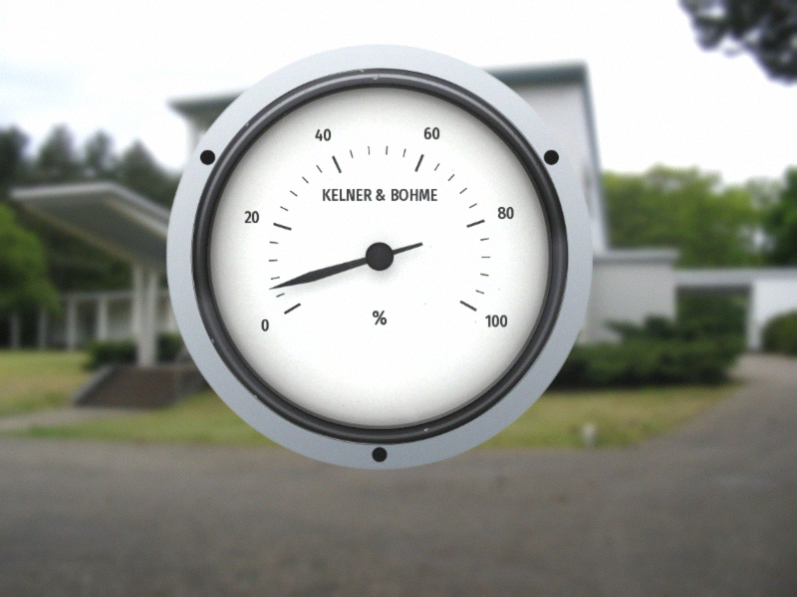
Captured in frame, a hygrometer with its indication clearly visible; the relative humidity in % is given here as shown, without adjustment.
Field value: 6 %
